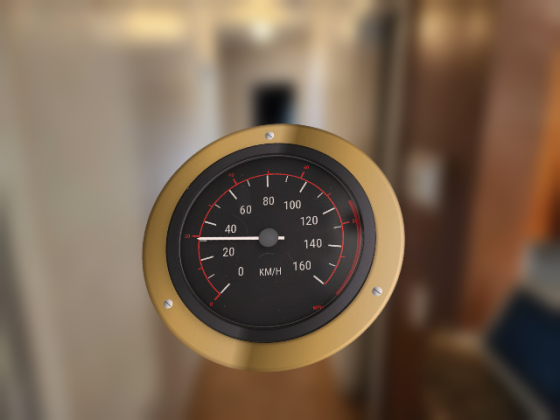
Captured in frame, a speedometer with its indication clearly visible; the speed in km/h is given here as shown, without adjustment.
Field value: 30 km/h
